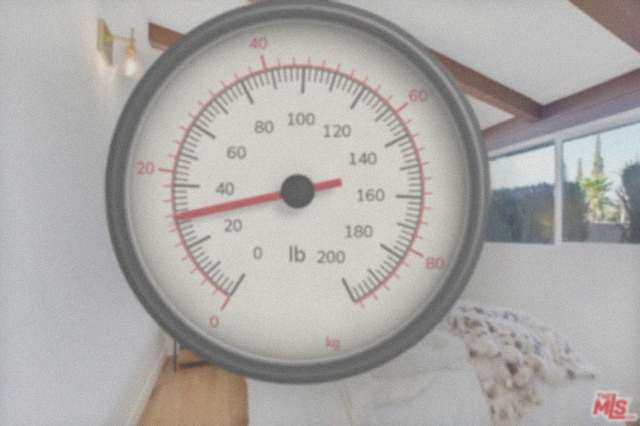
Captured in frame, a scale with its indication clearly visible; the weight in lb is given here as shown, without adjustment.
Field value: 30 lb
